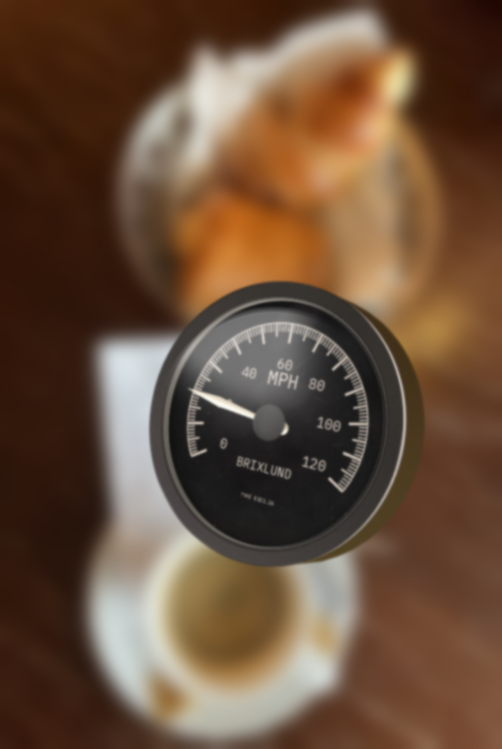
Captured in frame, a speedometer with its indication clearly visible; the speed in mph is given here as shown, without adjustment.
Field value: 20 mph
